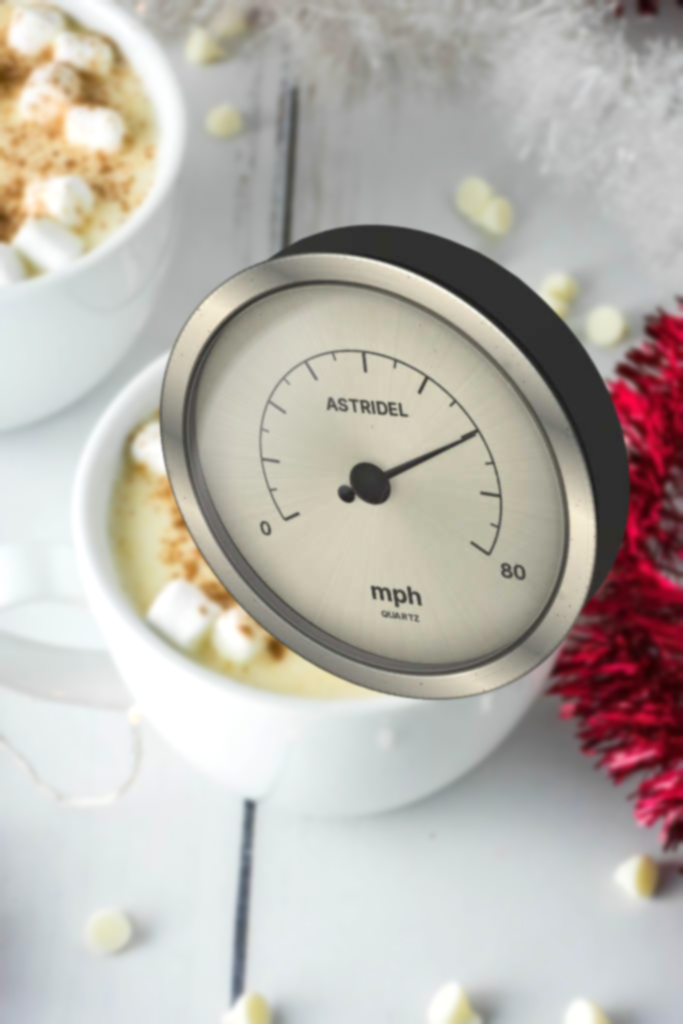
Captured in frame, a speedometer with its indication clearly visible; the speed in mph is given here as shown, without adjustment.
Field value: 60 mph
